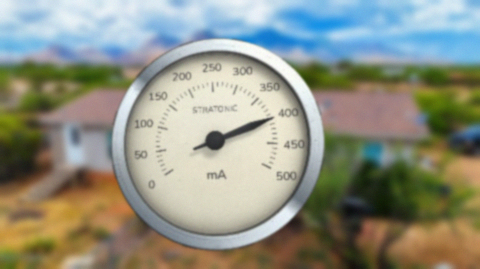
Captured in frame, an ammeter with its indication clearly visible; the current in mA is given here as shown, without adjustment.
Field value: 400 mA
